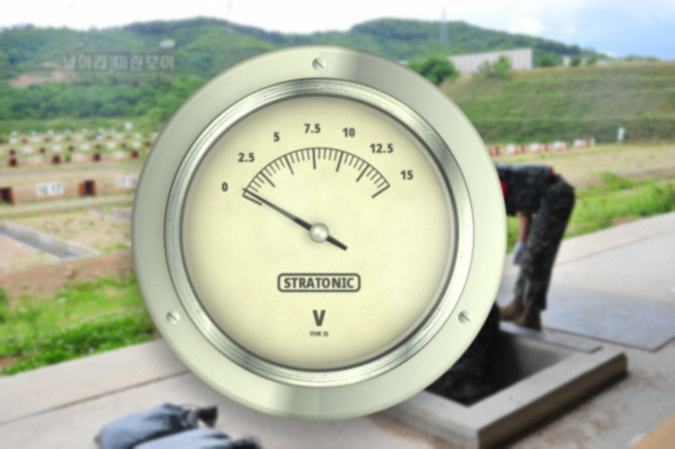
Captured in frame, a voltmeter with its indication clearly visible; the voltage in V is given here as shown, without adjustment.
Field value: 0.5 V
